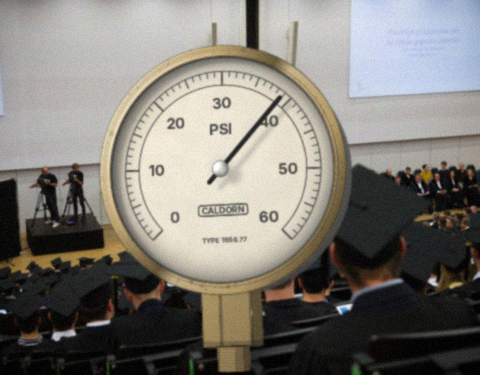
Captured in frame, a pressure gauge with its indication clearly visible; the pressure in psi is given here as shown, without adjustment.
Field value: 39 psi
